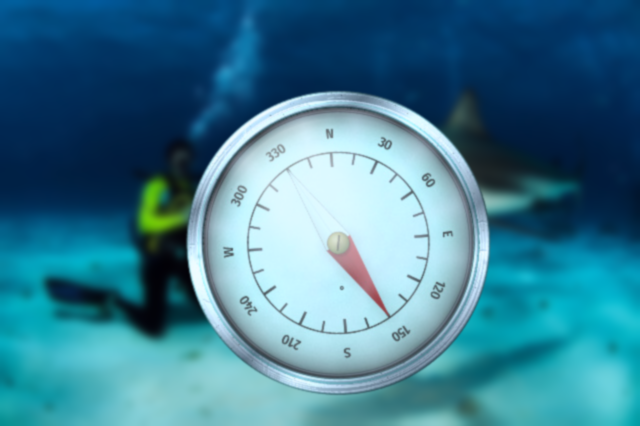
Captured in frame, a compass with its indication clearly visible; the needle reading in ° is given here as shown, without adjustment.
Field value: 150 °
